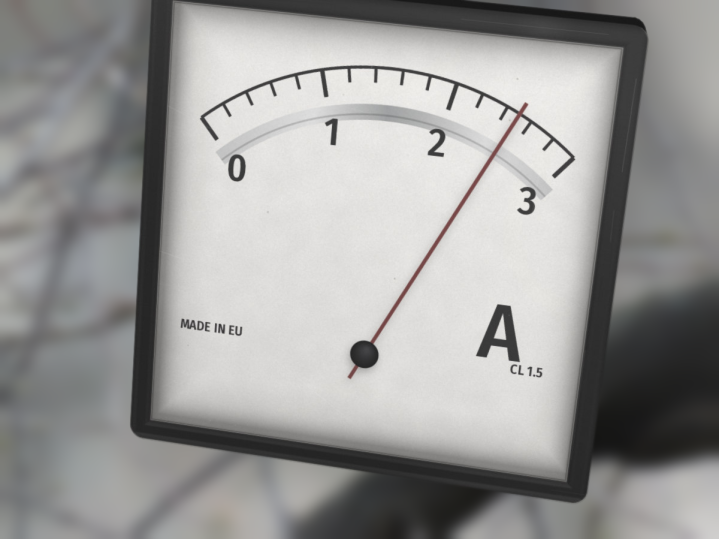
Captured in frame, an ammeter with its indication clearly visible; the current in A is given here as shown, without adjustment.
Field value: 2.5 A
